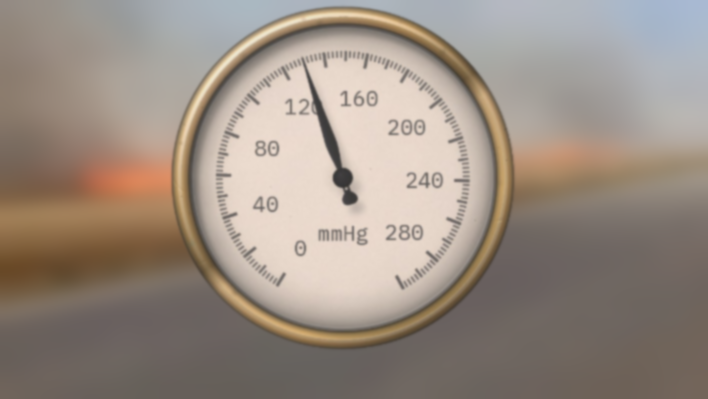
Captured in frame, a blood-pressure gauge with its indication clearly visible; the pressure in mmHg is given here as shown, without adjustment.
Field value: 130 mmHg
